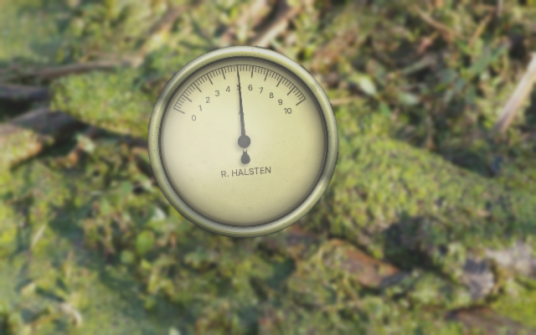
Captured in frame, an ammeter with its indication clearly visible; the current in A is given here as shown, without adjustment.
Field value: 5 A
